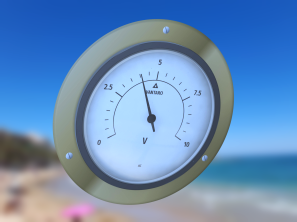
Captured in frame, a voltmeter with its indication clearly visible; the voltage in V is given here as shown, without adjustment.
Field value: 4 V
